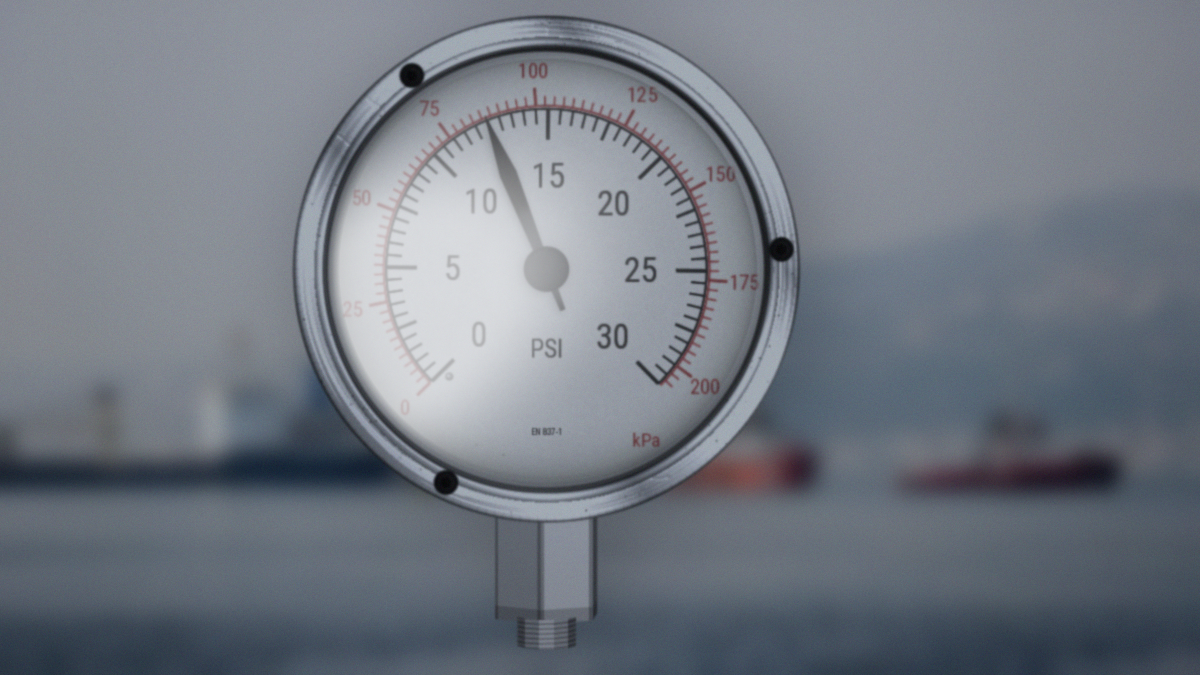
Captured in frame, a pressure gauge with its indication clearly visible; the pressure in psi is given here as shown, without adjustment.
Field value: 12.5 psi
